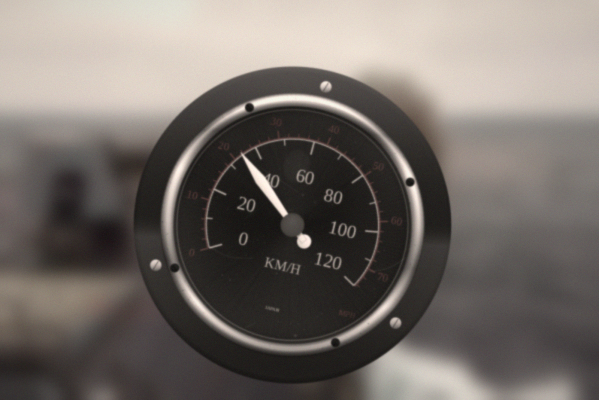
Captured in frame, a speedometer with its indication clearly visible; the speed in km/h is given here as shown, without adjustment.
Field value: 35 km/h
